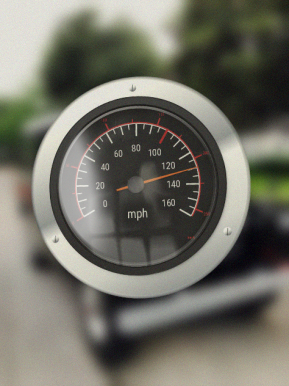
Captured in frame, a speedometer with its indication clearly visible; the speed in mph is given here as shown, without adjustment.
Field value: 130 mph
